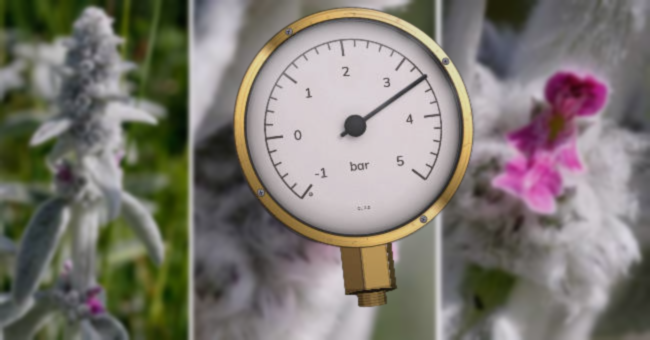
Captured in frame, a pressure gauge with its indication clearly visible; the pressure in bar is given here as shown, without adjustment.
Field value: 3.4 bar
